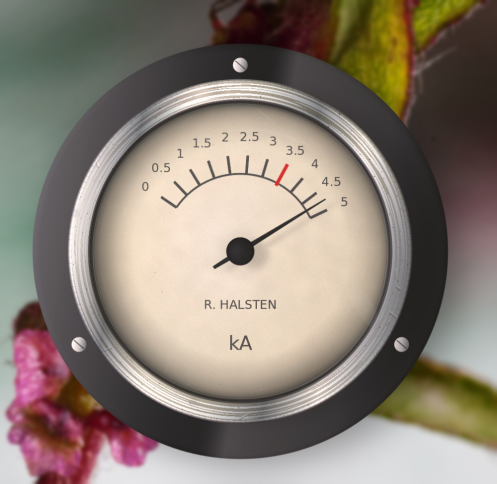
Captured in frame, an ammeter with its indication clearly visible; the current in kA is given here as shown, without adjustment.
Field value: 4.75 kA
